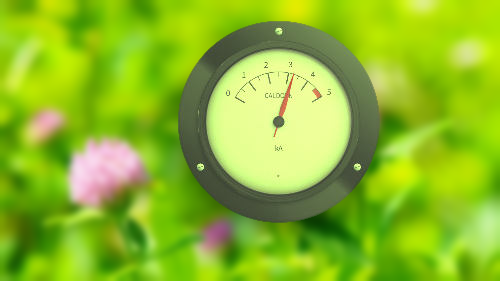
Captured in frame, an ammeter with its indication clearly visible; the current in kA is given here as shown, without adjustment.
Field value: 3.25 kA
